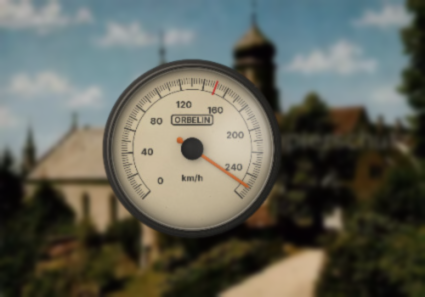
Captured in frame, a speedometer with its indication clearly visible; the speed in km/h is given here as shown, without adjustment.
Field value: 250 km/h
